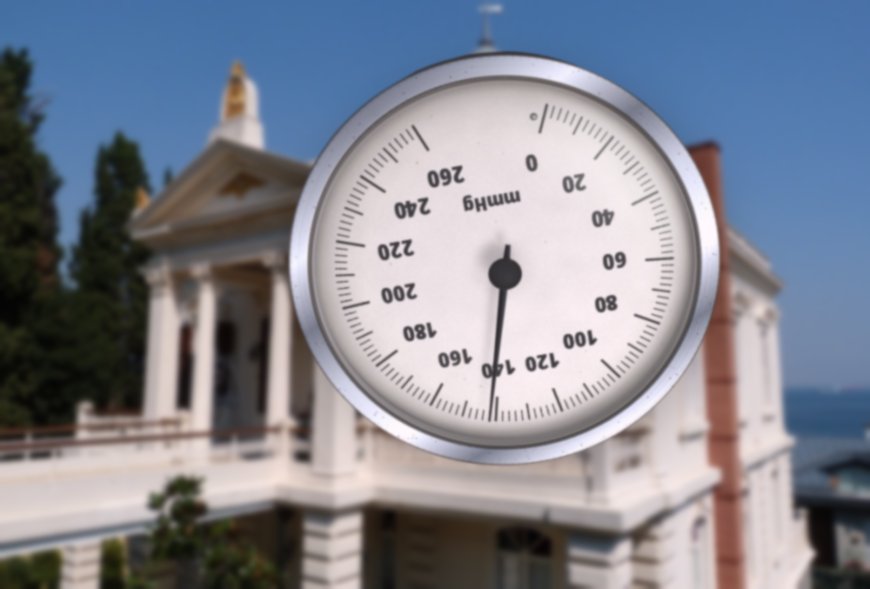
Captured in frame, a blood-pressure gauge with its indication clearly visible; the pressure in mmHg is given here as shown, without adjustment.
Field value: 142 mmHg
